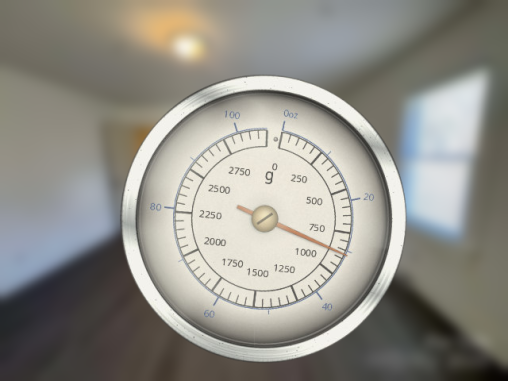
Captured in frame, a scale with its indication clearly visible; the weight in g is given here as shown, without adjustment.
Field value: 875 g
